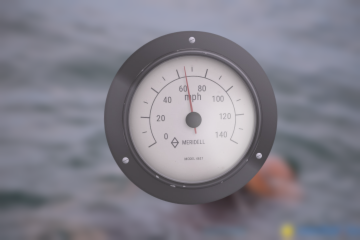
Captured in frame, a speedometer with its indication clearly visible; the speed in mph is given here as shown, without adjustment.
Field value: 65 mph
